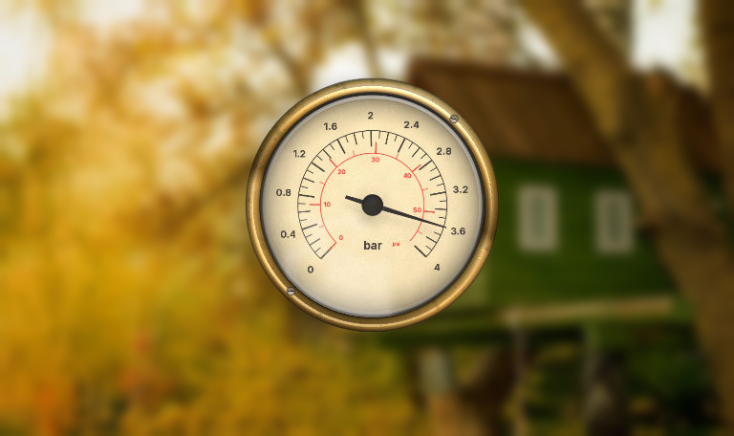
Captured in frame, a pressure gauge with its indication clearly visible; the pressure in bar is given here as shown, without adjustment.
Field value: 3.6 bar
